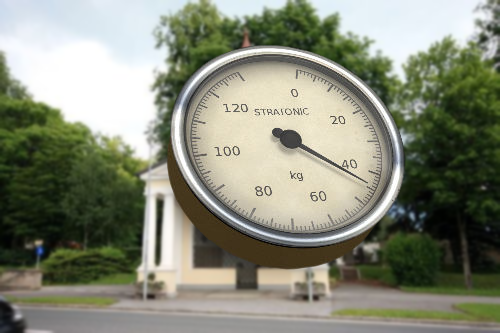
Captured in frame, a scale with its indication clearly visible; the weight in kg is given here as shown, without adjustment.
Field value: 45 kg
